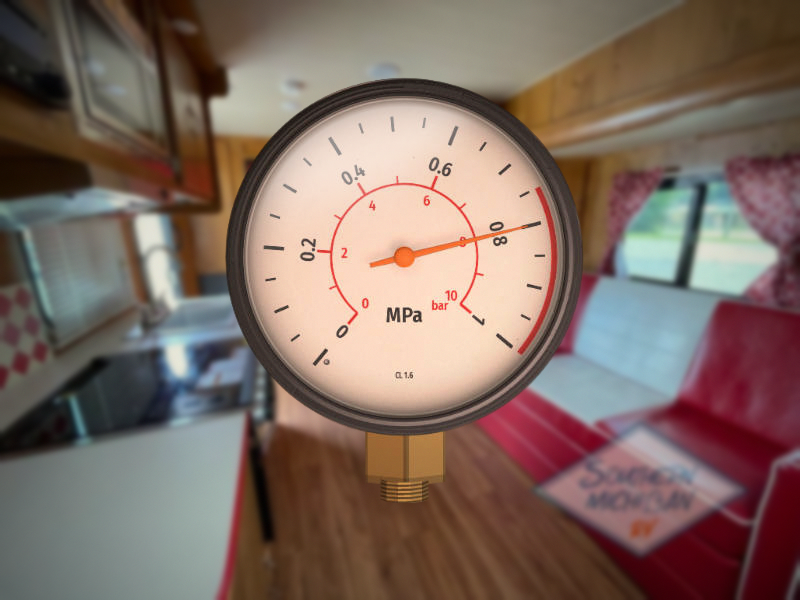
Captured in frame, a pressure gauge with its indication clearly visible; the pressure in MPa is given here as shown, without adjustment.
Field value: 0.8 MPa
